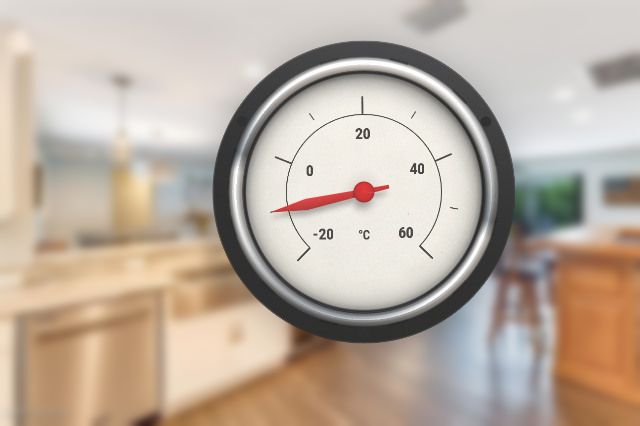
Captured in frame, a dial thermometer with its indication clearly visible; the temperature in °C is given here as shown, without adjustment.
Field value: -10 °C
